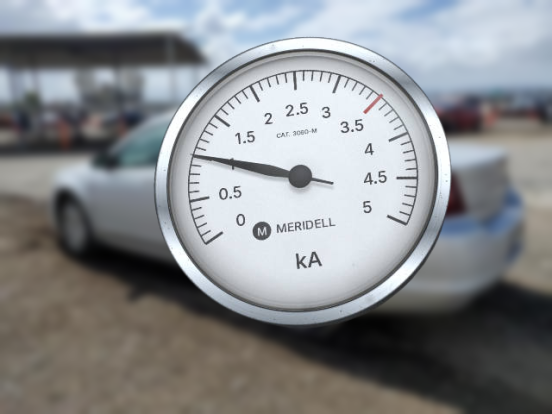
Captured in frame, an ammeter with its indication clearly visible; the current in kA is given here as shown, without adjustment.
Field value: 1 kA
